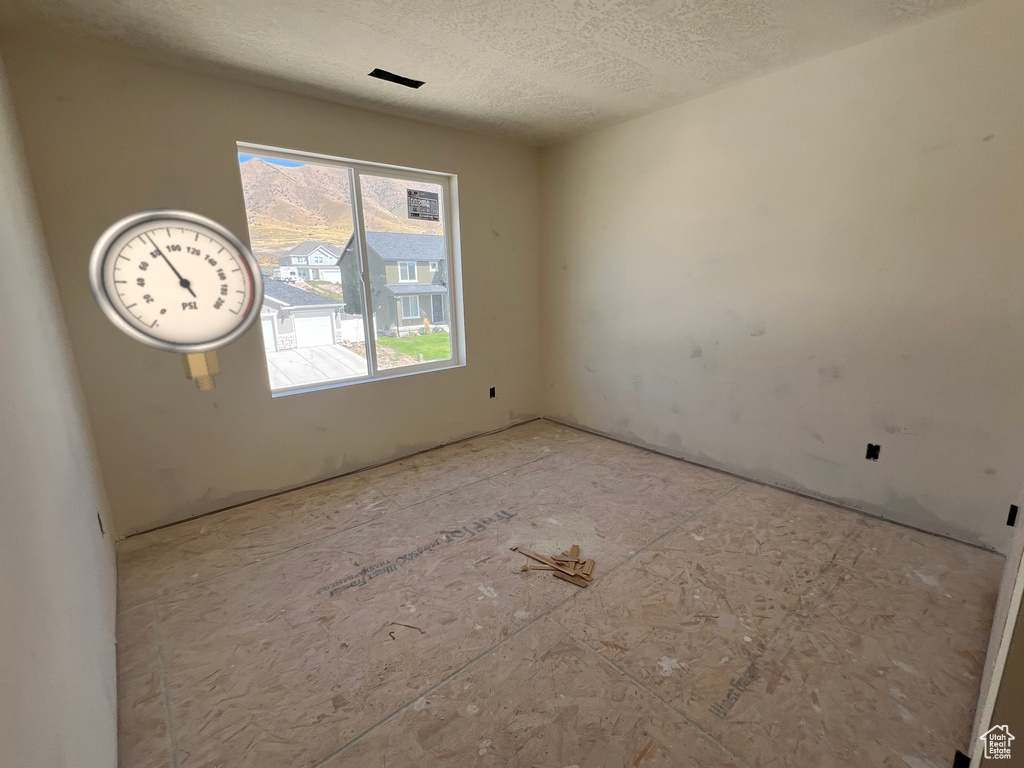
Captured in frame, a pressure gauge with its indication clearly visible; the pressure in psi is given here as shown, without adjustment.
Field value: 85 psi
